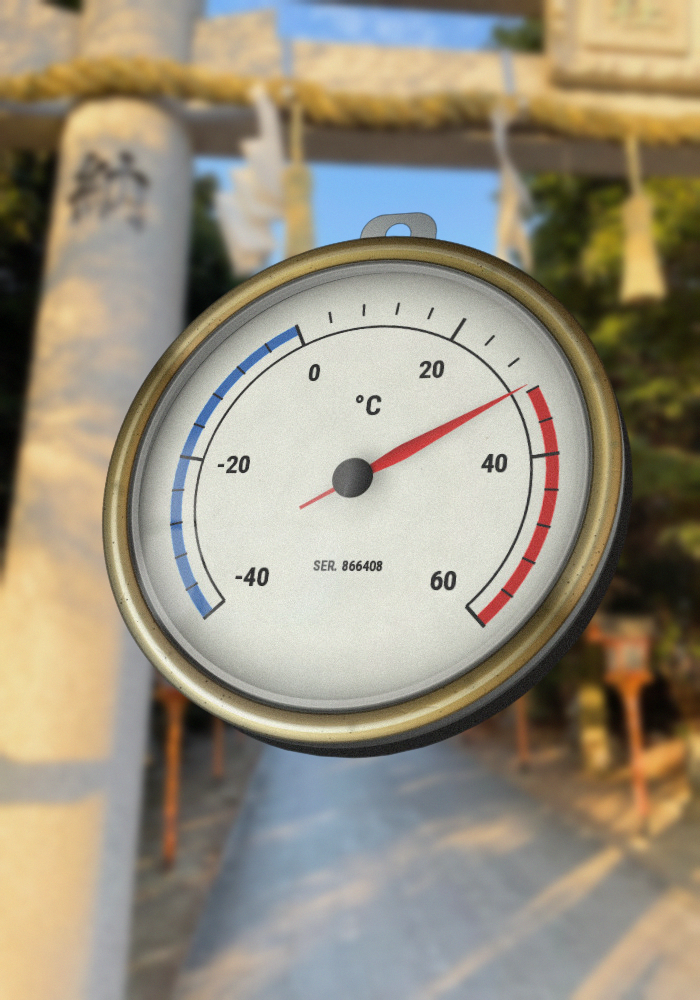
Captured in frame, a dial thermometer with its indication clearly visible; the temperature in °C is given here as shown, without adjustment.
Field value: 32 °C
